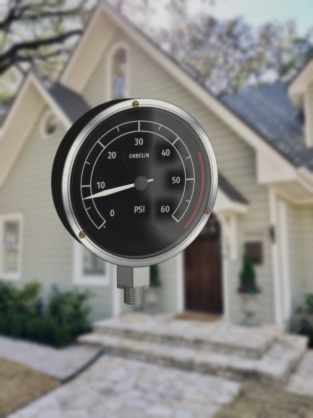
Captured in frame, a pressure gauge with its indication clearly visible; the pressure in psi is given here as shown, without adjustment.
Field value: 7.5 psi
